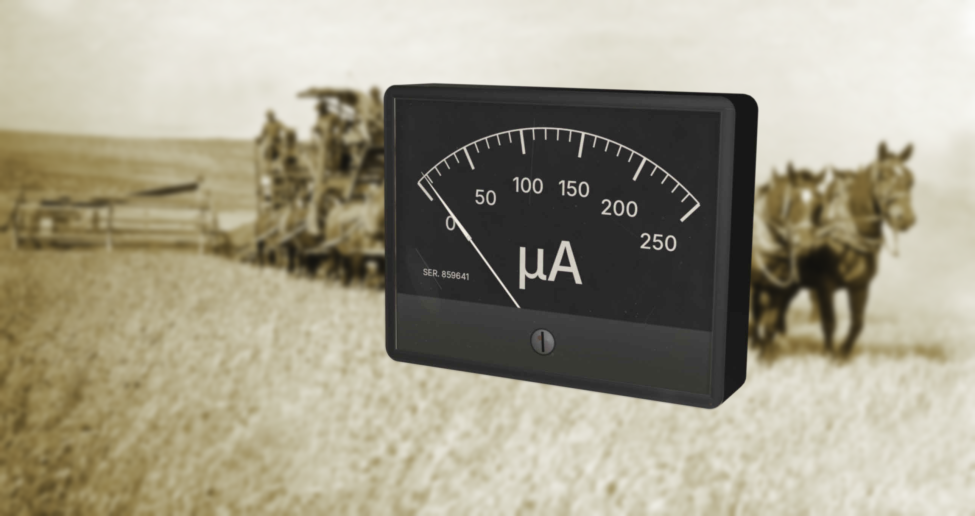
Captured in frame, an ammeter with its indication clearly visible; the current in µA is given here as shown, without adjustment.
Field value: 10 µA
